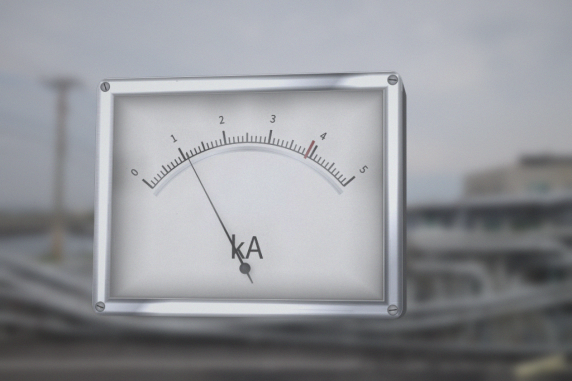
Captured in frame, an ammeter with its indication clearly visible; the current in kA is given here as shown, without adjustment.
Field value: 1.1 kA
